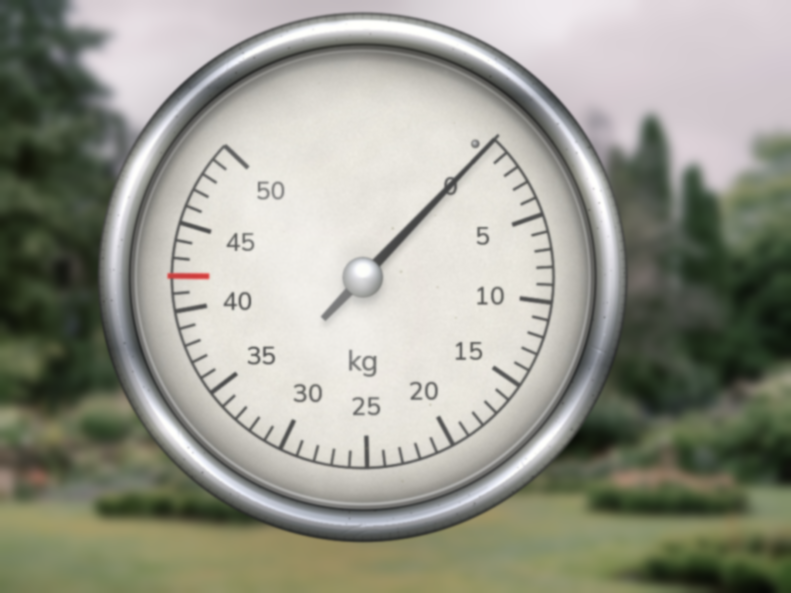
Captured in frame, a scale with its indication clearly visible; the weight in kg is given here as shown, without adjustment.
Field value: 0 kg
